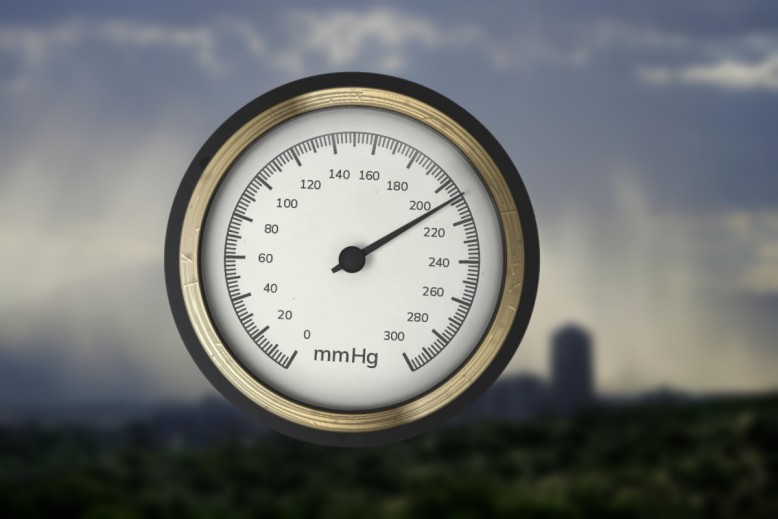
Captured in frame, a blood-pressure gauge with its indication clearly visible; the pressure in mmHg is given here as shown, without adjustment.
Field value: 208 mmHg
